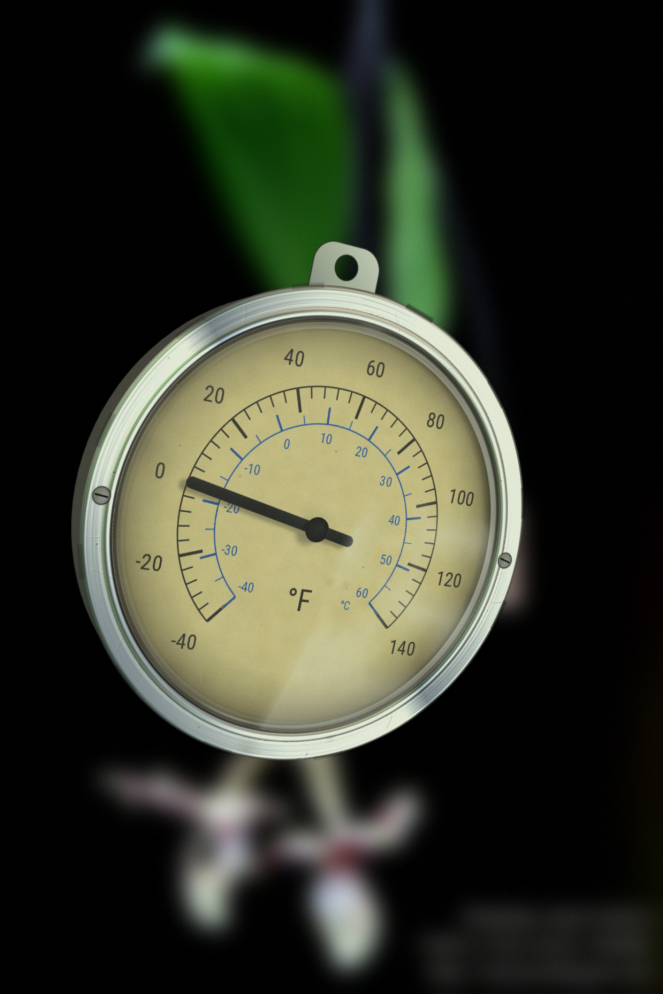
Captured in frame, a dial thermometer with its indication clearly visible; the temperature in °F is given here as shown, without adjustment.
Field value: 0 °F
